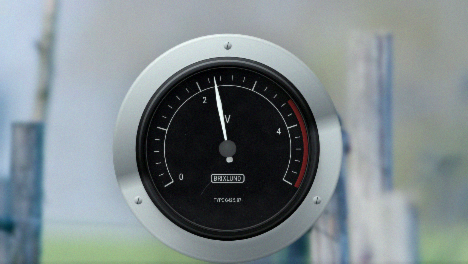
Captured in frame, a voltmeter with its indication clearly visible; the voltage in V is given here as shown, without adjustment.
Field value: 2.3 V
